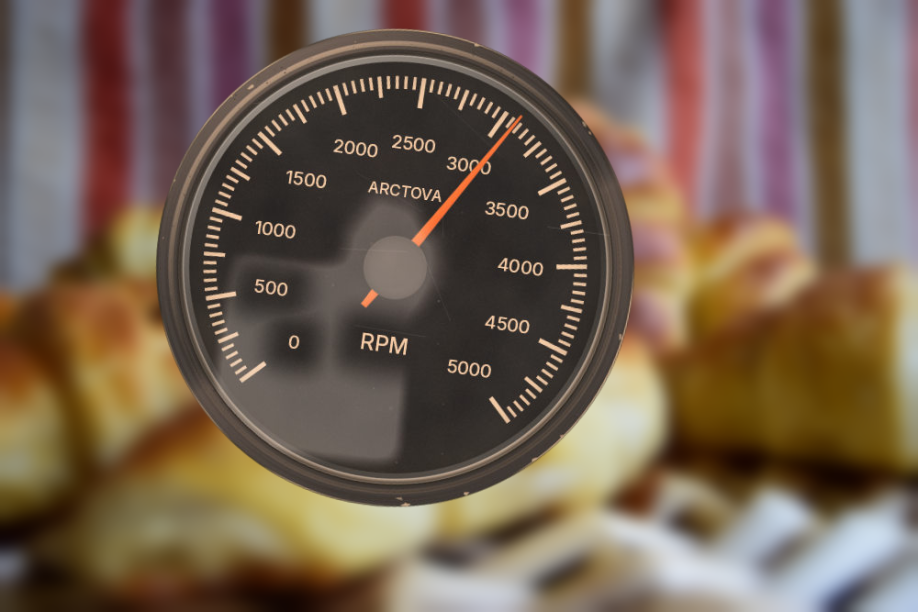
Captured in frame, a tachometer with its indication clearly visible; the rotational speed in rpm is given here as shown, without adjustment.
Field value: 3075 rpm
